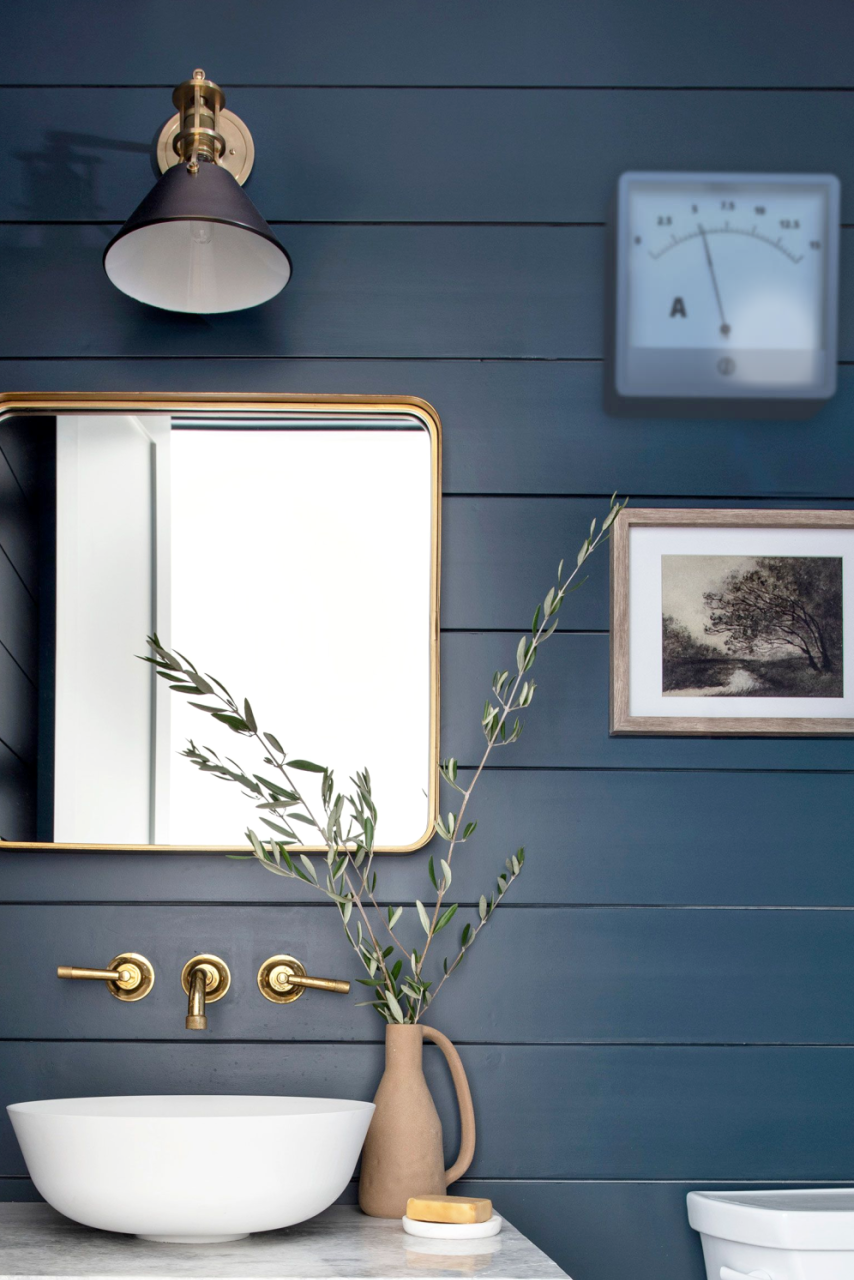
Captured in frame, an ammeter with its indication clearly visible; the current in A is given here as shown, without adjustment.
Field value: 5 A
